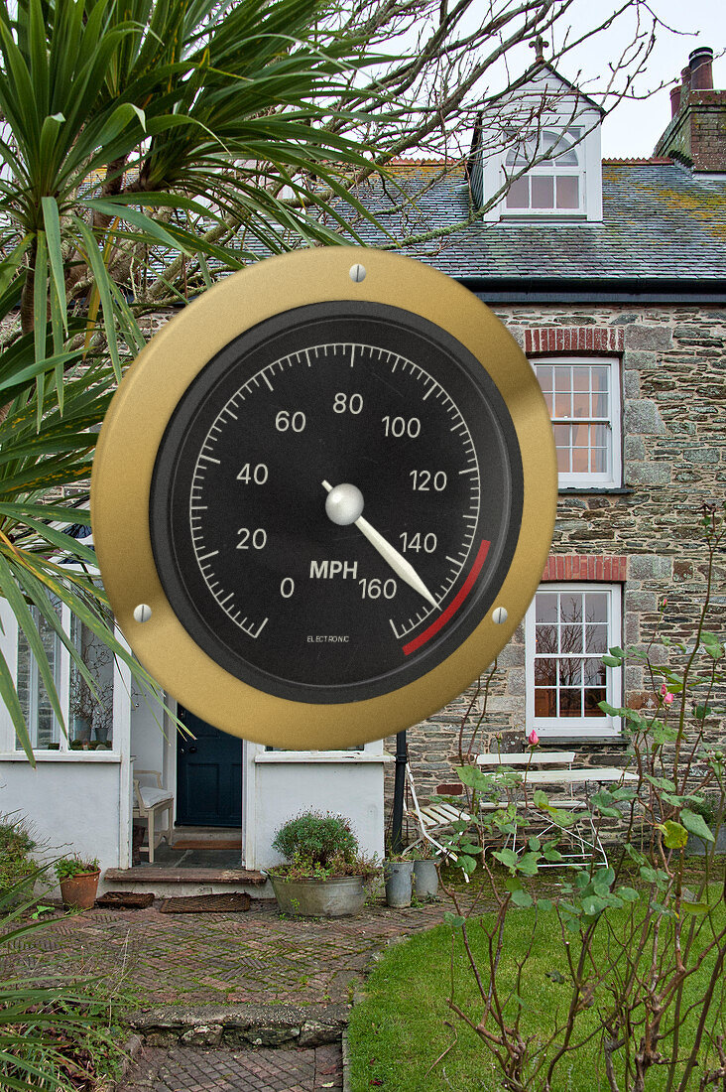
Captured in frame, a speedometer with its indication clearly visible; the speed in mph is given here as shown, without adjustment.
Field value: 150 mph
